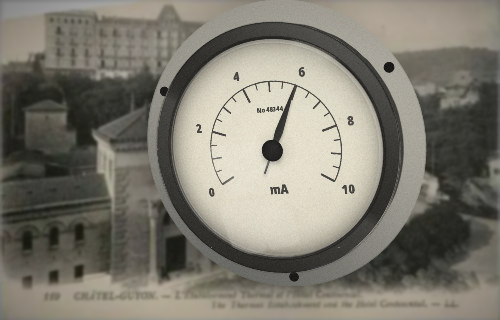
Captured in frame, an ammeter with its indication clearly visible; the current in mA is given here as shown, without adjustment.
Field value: 6 mA
